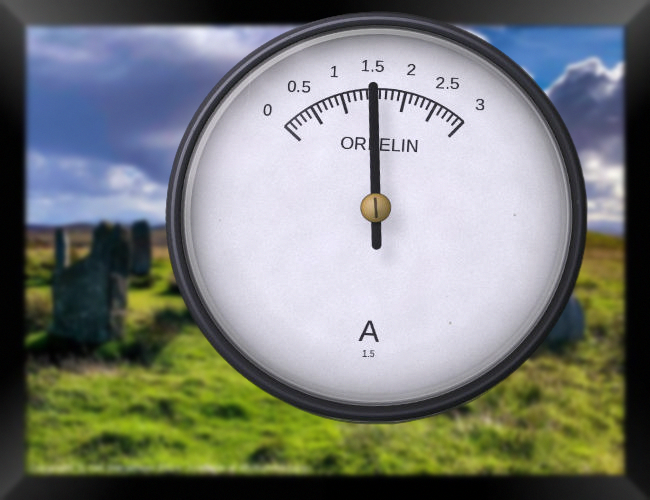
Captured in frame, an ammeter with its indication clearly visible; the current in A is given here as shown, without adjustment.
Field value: 1.5 A
